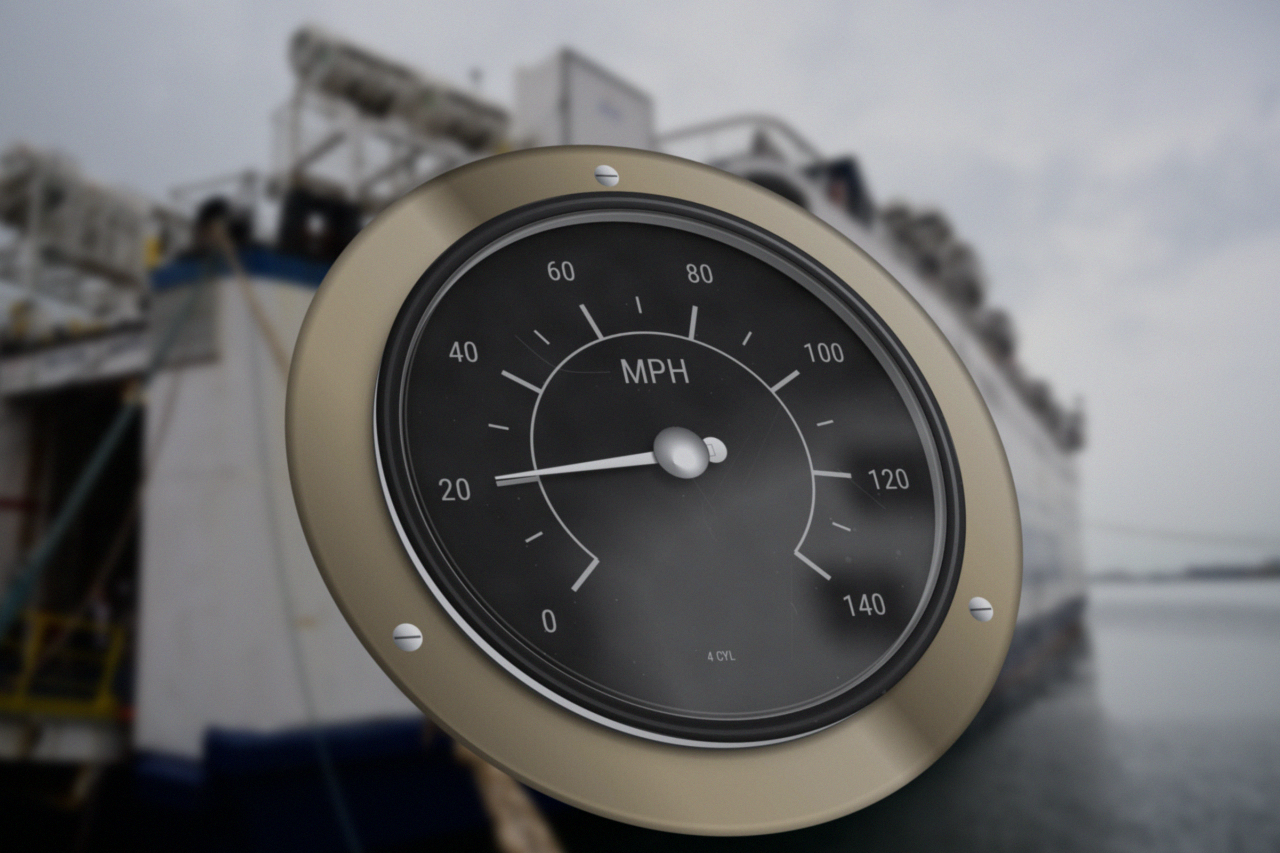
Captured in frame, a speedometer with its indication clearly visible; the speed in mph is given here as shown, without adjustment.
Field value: 20 mph
